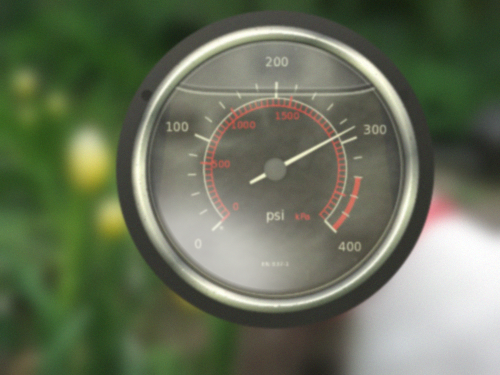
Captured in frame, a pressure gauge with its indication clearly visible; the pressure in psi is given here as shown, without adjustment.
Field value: 290 psi
